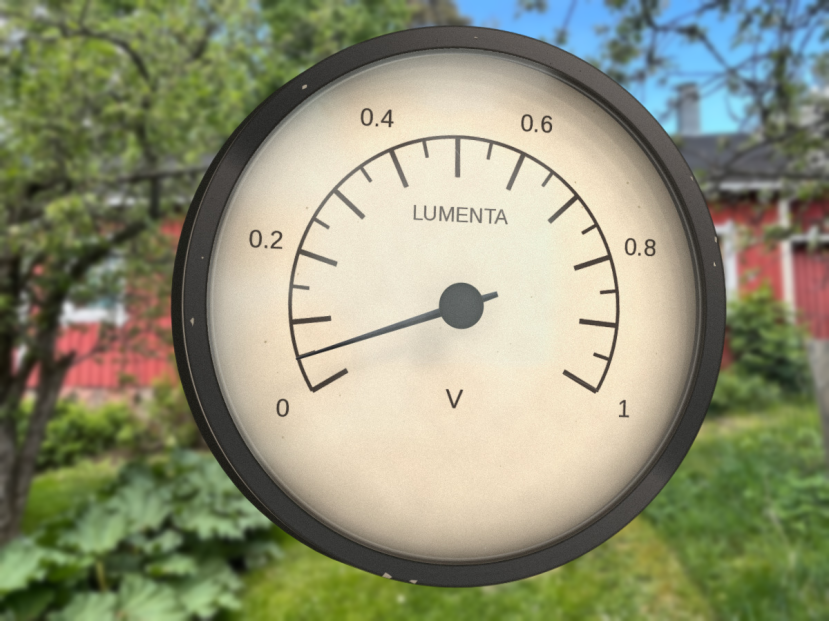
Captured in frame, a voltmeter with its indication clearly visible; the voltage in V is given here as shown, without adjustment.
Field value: 0.05 V
